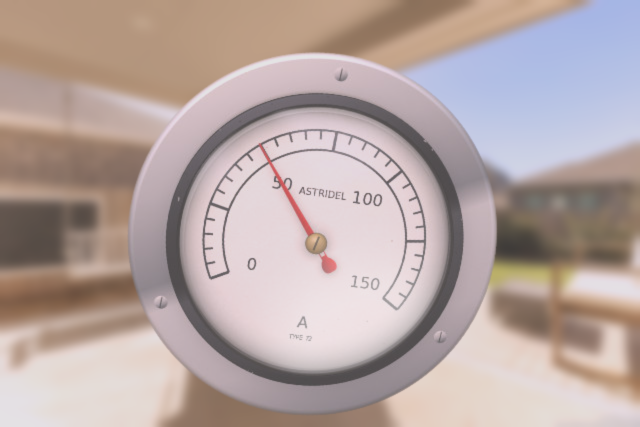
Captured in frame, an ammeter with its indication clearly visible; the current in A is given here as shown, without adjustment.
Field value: 50 A
